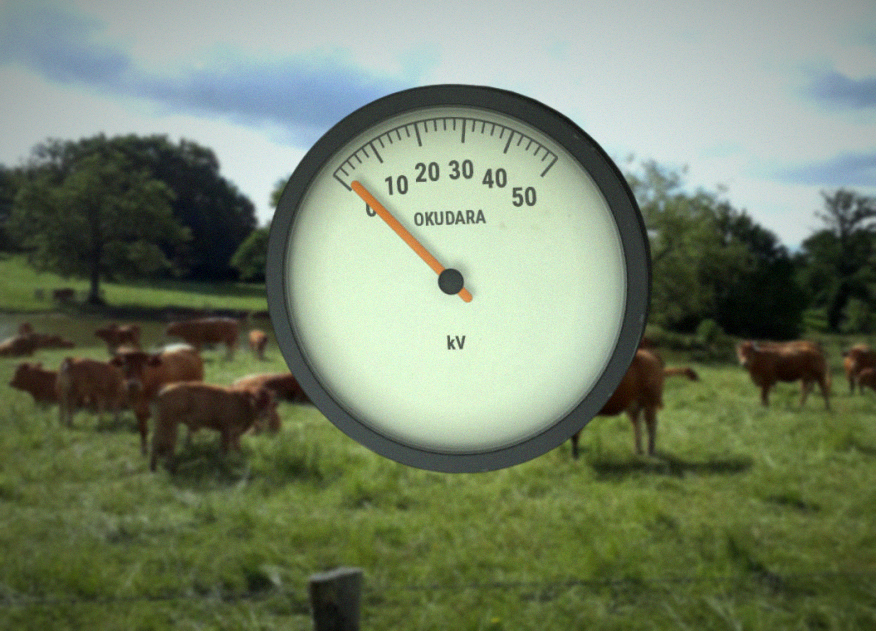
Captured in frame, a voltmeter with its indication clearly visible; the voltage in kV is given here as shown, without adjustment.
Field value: 2 kV
